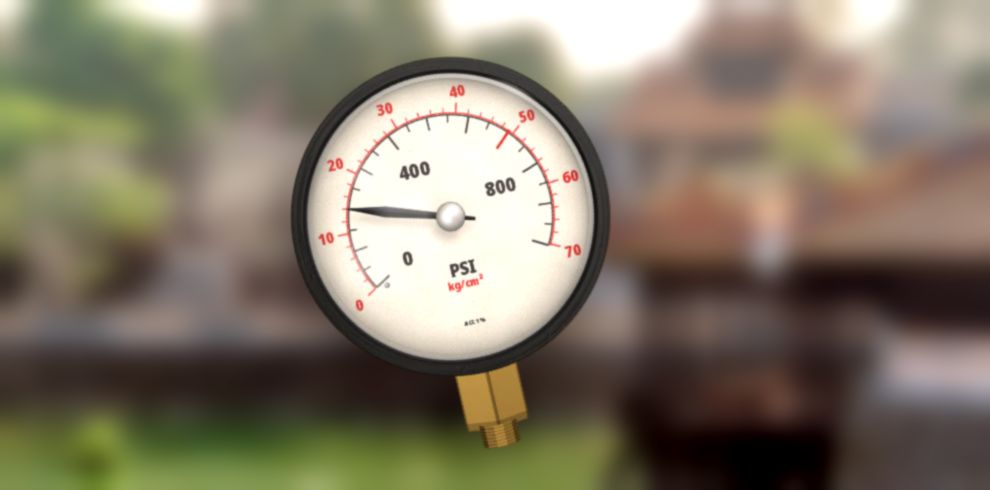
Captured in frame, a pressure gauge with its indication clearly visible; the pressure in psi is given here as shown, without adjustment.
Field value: 200 psi
